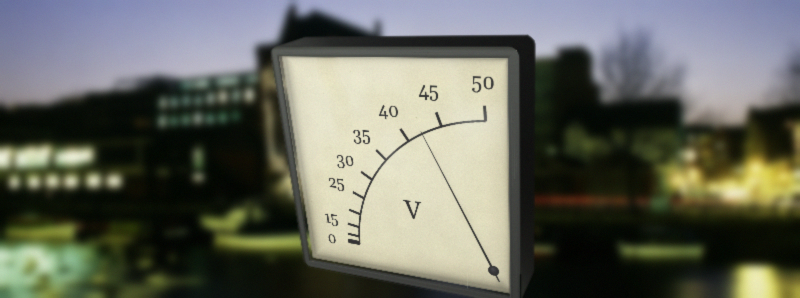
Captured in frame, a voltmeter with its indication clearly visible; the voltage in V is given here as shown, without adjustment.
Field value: 42.5 V
